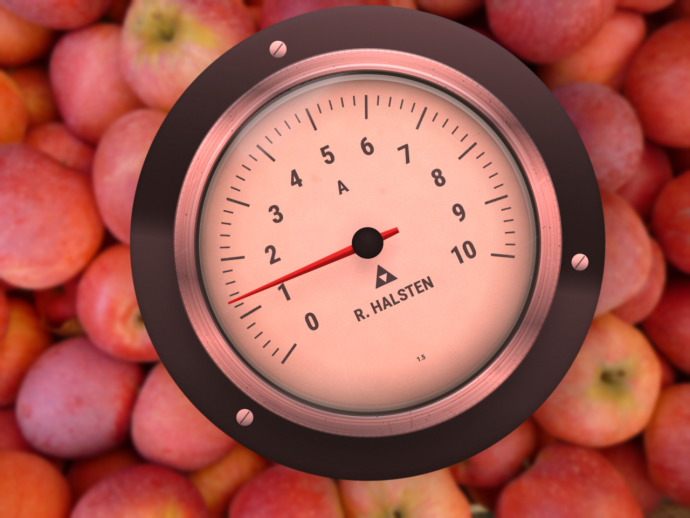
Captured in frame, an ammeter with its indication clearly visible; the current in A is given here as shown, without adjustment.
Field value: 1.3 A
